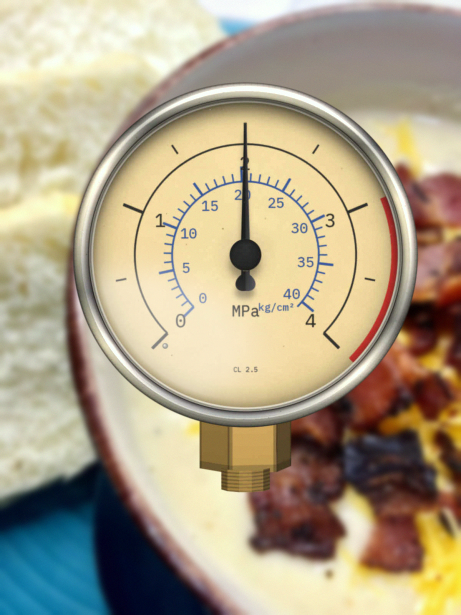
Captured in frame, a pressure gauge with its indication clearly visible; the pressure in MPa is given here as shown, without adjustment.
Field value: 2 MPa
